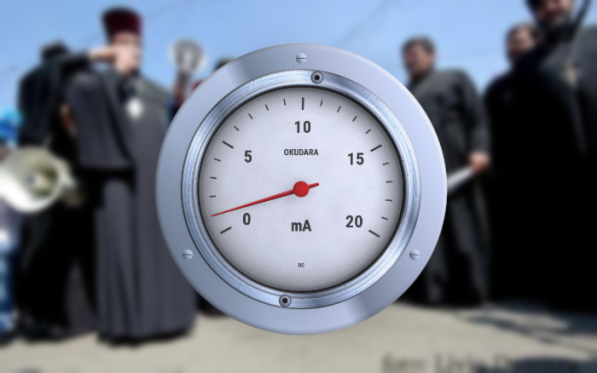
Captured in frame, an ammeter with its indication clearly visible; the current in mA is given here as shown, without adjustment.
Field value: 1 mA
